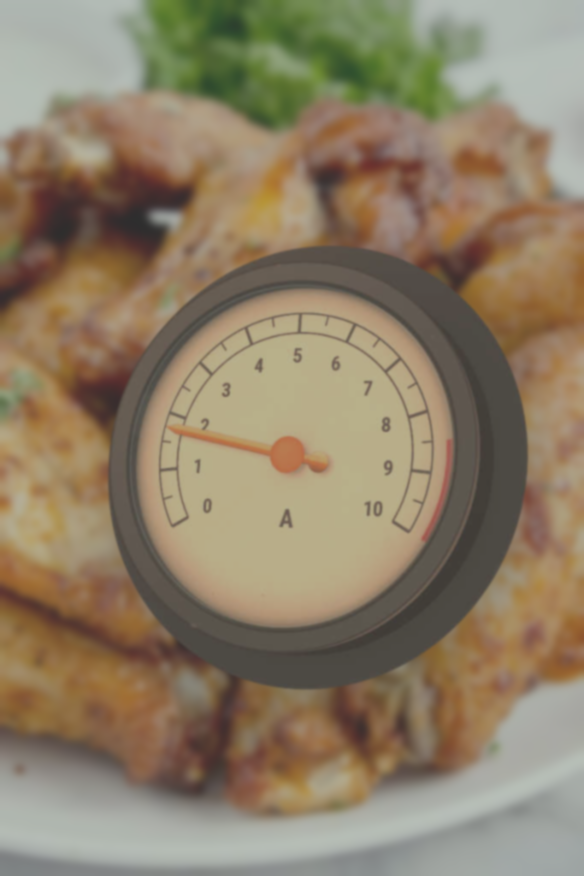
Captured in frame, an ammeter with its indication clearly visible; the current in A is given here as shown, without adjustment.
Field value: 1.75 A
